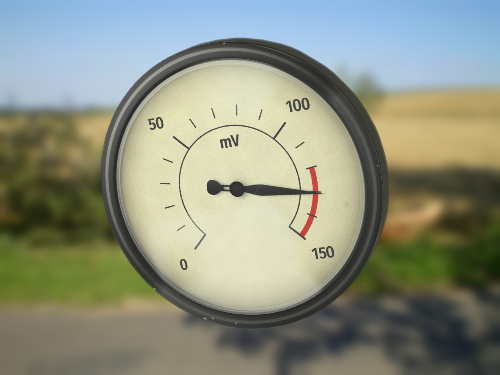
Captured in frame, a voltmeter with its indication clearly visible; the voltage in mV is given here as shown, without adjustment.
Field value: 130 mV
